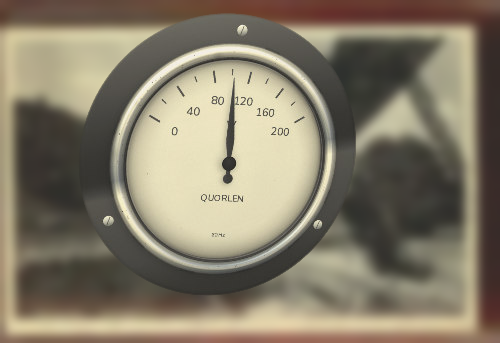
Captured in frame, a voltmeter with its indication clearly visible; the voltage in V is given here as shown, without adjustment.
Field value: 100 V
